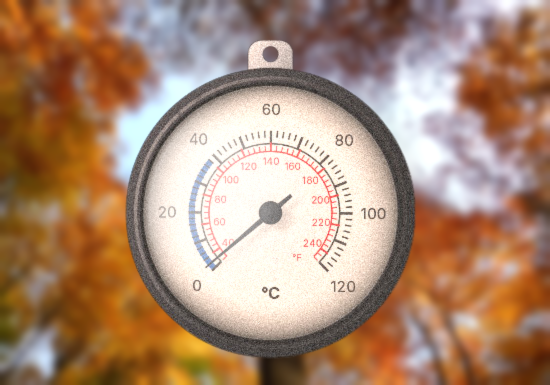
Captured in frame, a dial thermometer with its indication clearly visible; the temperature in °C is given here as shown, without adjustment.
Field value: 2 °C
